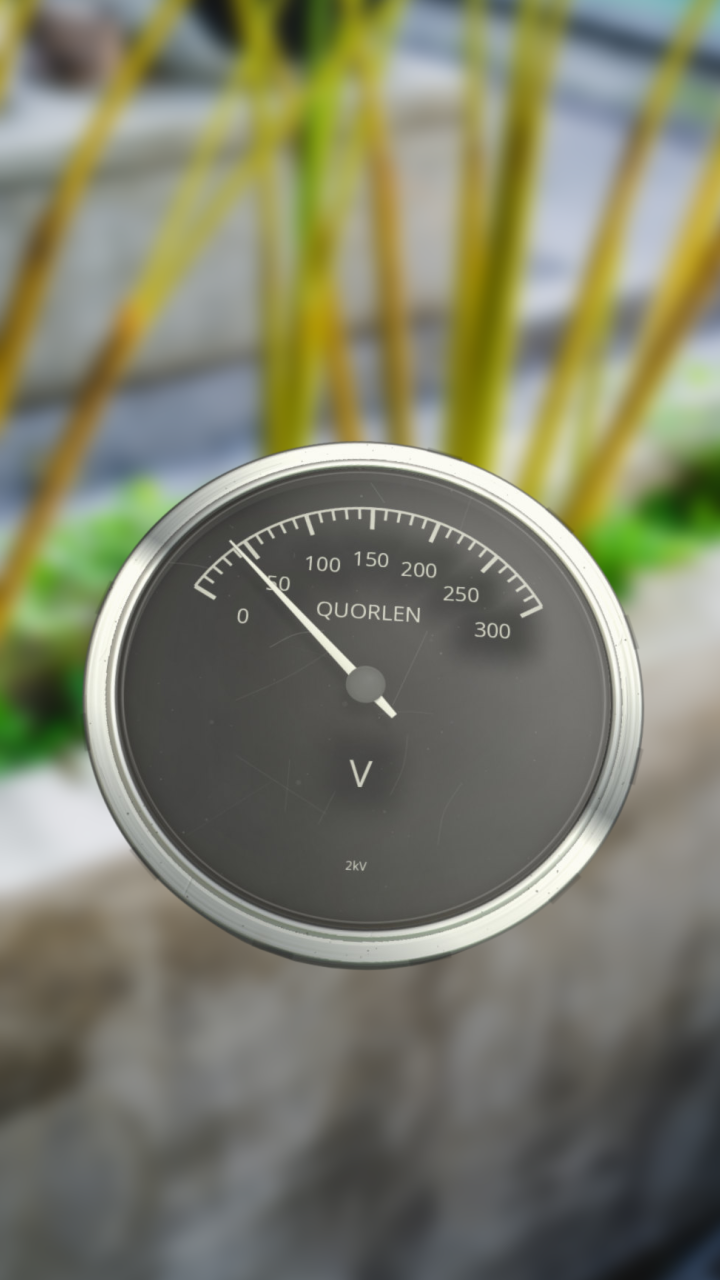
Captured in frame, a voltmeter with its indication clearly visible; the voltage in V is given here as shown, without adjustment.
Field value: 40 V
